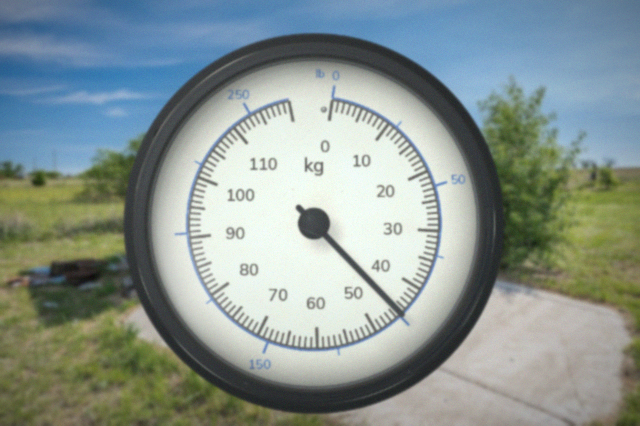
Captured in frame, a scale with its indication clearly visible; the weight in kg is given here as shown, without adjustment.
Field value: 45 kg
